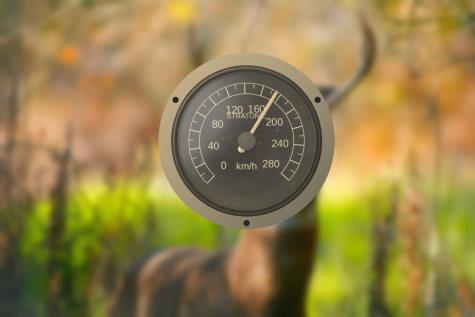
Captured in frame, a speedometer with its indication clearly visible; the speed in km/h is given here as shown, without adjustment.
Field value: 175 km/h
